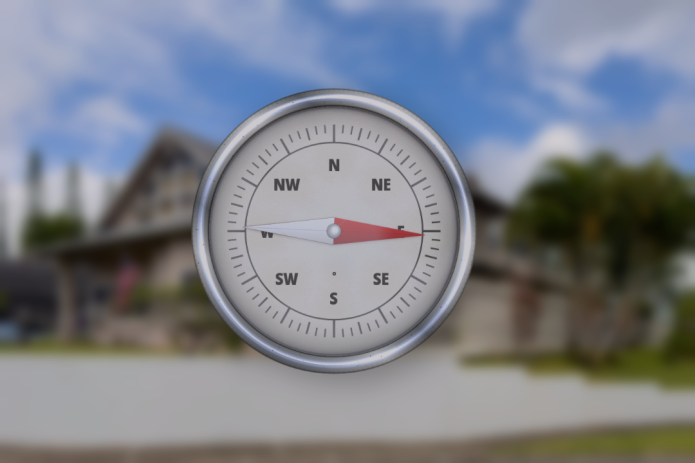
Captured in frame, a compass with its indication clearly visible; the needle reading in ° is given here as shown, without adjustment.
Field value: 92.5 °
